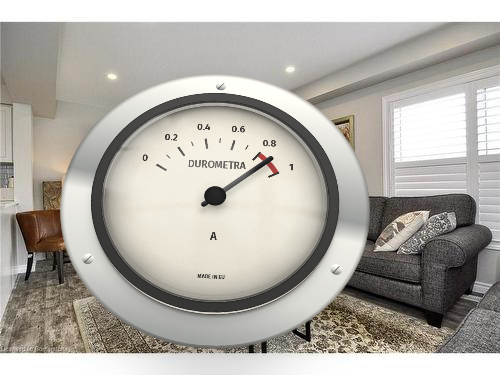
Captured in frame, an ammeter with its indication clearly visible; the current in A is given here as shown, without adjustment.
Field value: 0.9 A
